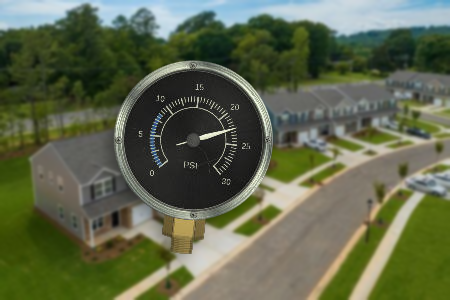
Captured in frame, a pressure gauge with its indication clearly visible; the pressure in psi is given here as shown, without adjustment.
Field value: 22.5 psi
